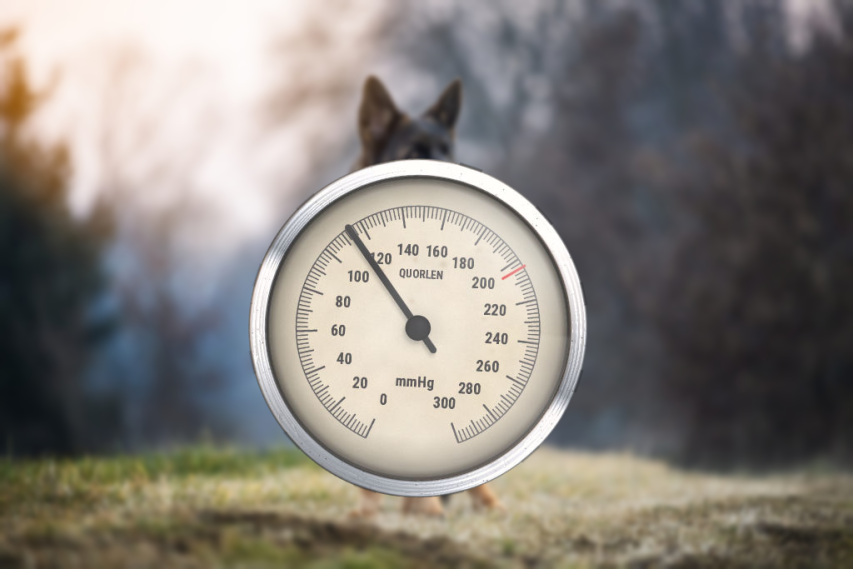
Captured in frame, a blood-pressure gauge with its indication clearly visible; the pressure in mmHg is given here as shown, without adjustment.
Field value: 114 mmHg
